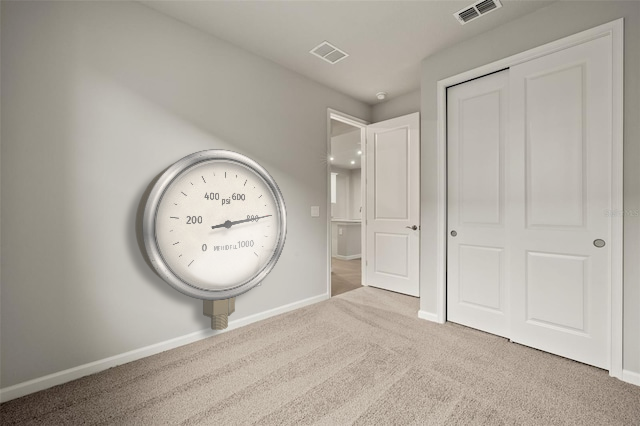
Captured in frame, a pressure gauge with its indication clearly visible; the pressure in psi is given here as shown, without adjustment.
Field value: 800 psi
